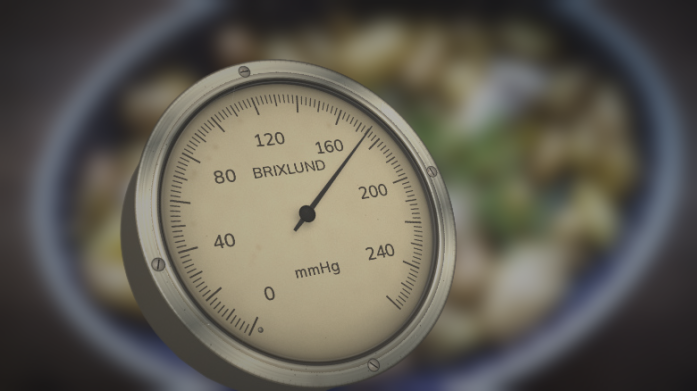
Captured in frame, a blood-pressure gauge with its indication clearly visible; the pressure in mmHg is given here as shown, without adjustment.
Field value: 174 mmHg
